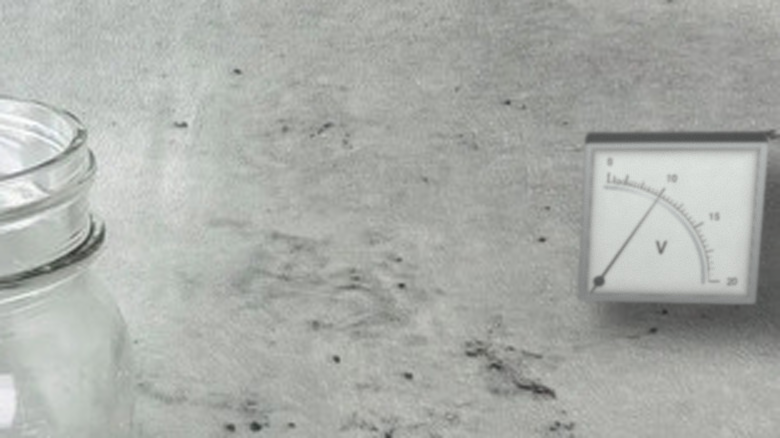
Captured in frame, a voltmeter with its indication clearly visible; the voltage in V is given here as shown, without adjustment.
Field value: 10 V
